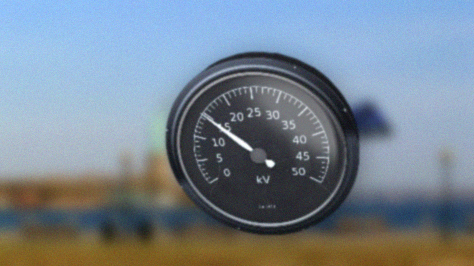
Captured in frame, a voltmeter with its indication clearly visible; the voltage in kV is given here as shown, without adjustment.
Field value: 15 kV
